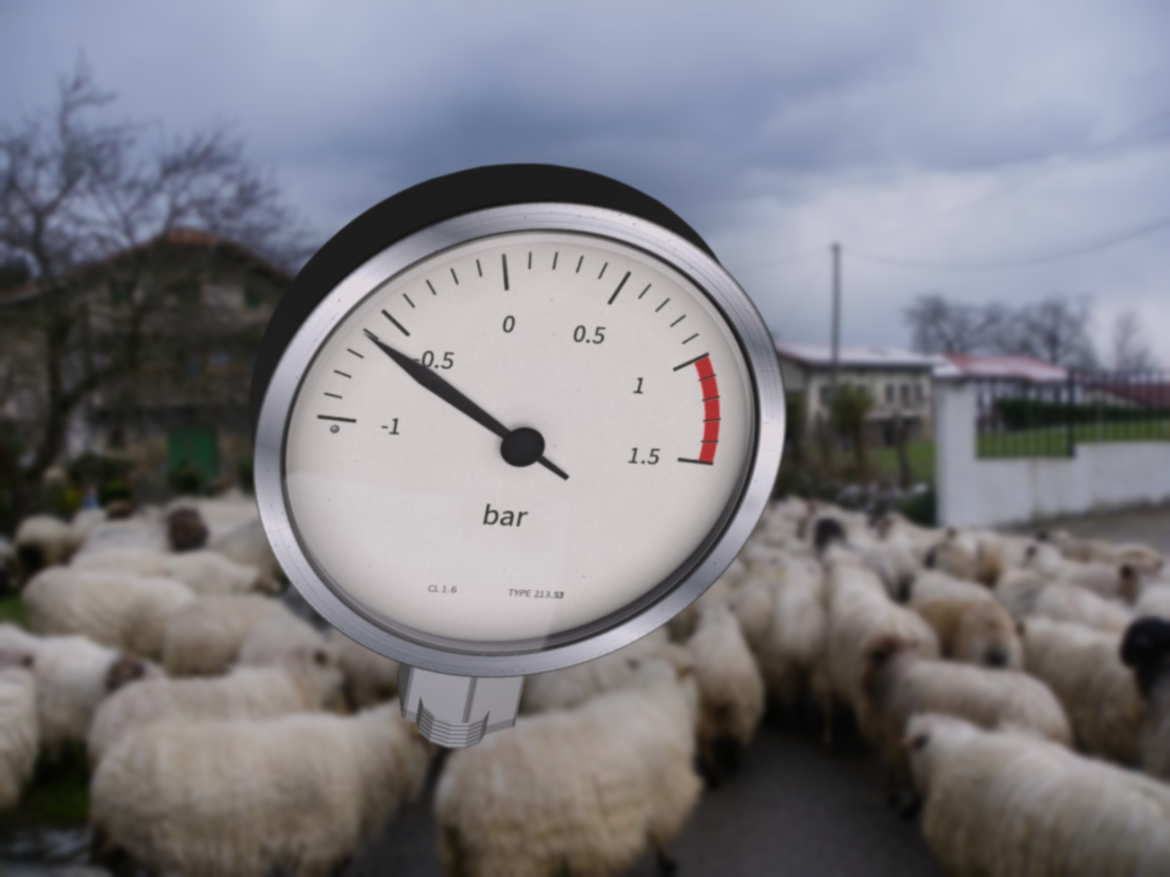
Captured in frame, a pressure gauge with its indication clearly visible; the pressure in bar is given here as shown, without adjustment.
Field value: -0.6 bar
